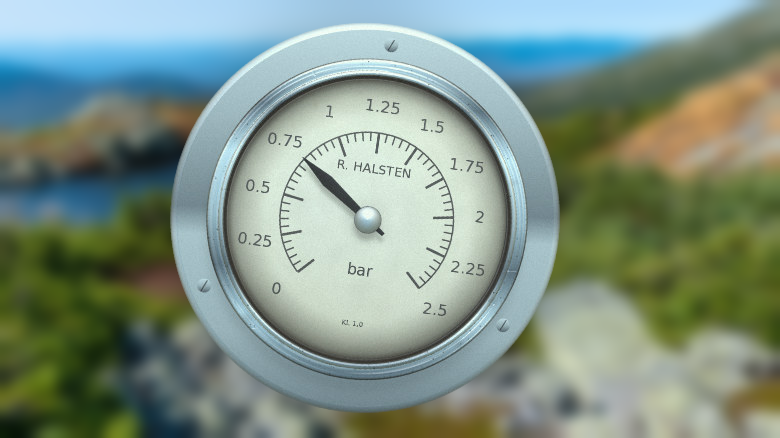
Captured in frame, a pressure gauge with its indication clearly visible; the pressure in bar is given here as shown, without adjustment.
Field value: 0.75 bar
